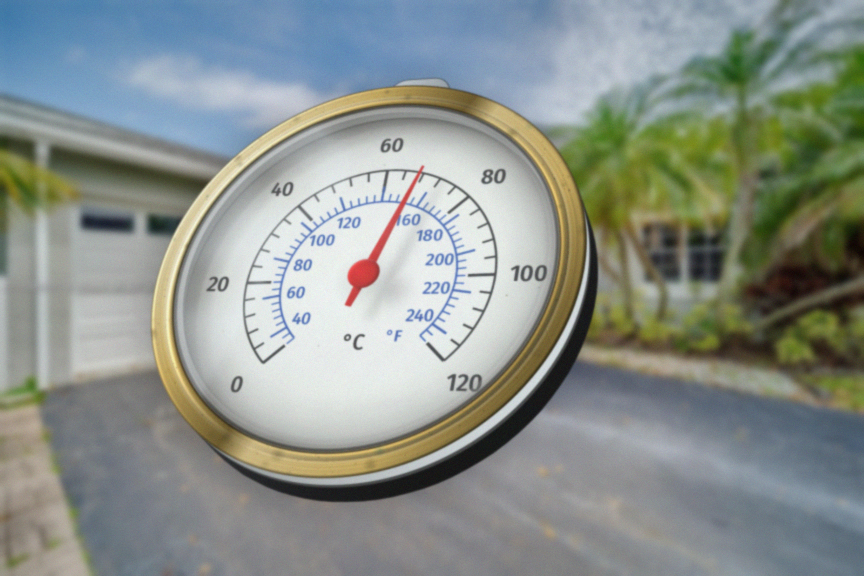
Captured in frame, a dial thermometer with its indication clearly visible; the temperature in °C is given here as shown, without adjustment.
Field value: 68 °C
